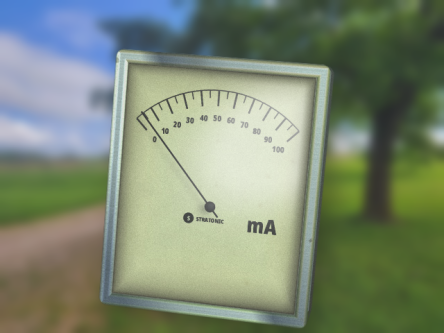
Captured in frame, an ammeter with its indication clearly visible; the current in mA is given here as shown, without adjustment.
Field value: 5 mA
